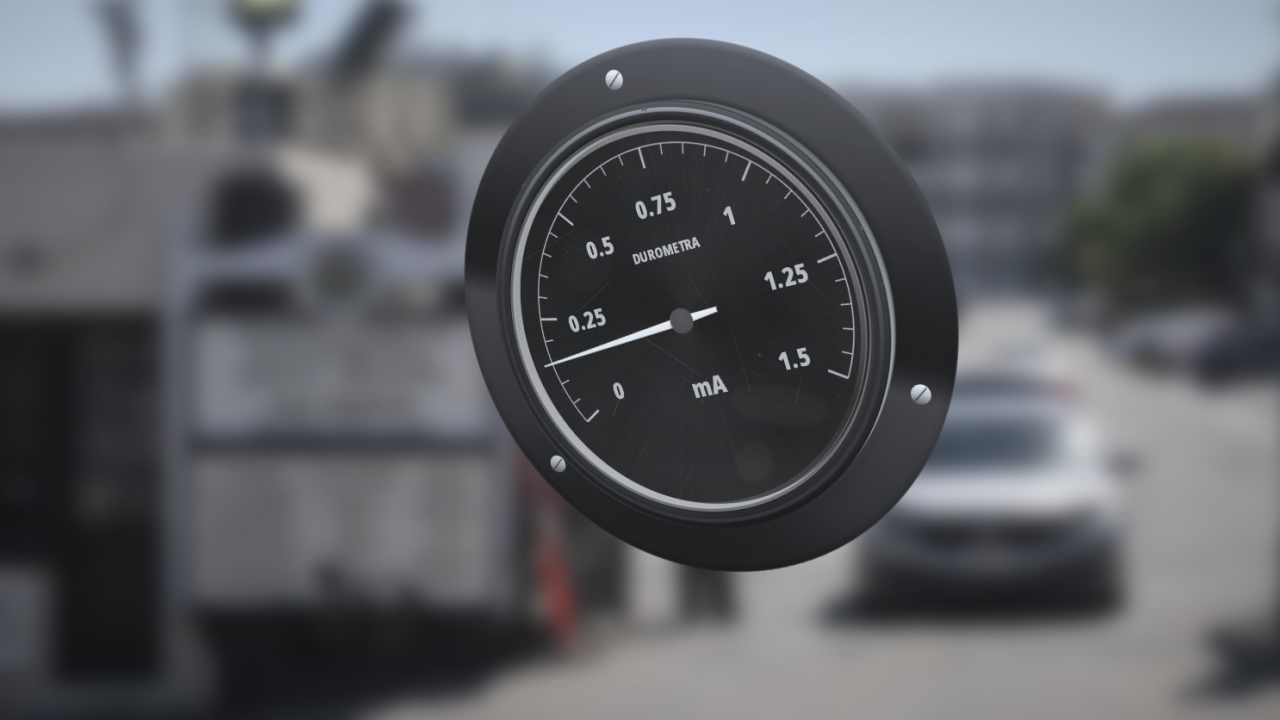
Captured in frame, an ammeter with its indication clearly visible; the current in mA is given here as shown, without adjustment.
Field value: 0.15 mA
